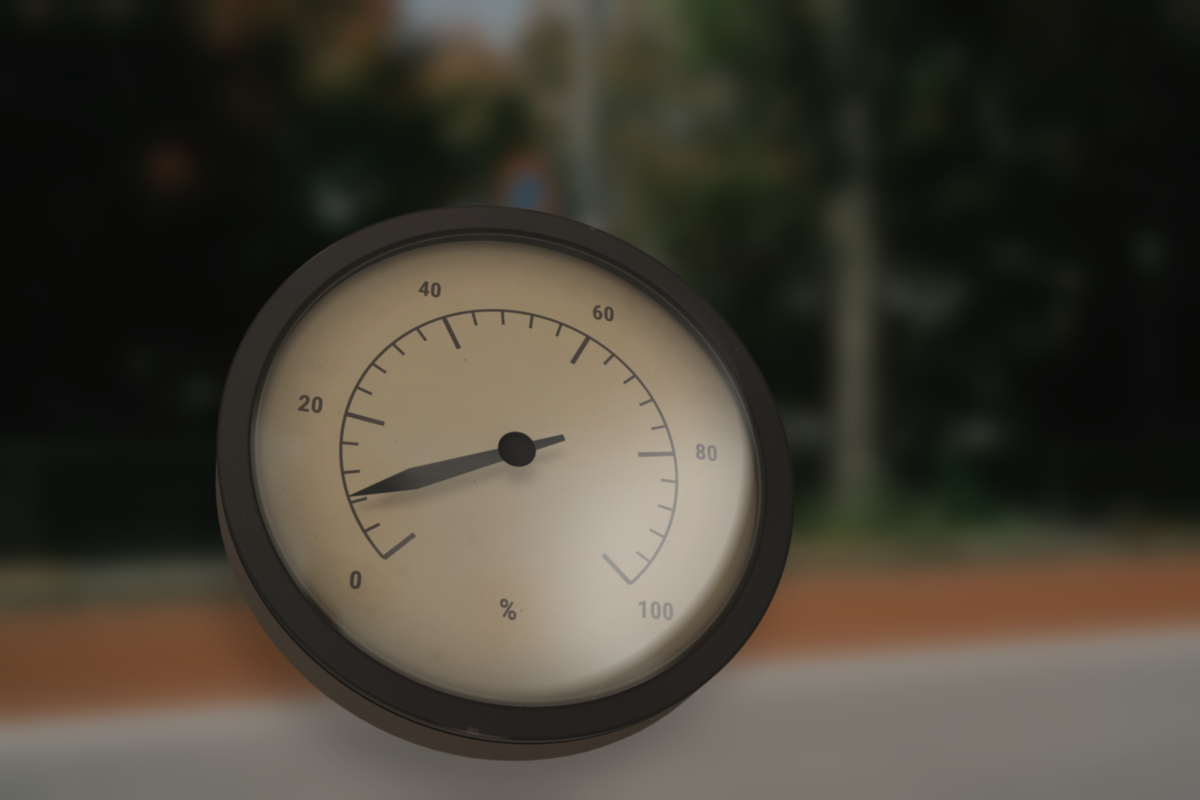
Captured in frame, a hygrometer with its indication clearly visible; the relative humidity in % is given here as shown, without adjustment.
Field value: 8 %
